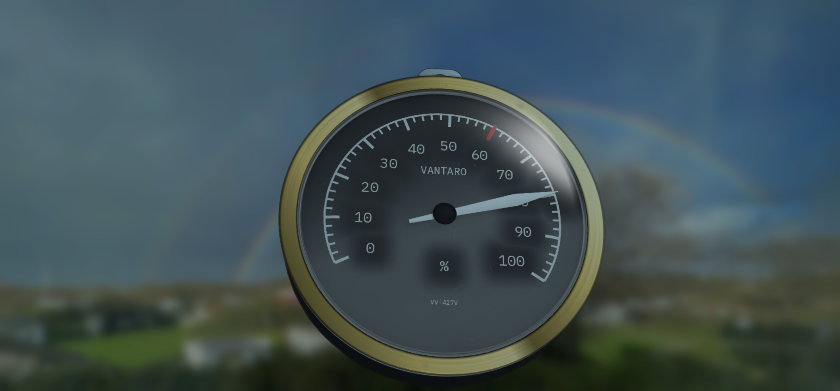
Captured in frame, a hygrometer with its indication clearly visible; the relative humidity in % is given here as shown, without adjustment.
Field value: 80 %
